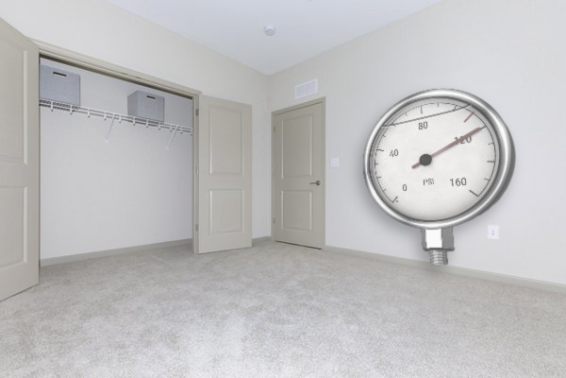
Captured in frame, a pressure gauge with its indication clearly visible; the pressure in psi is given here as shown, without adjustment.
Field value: 120 psi
